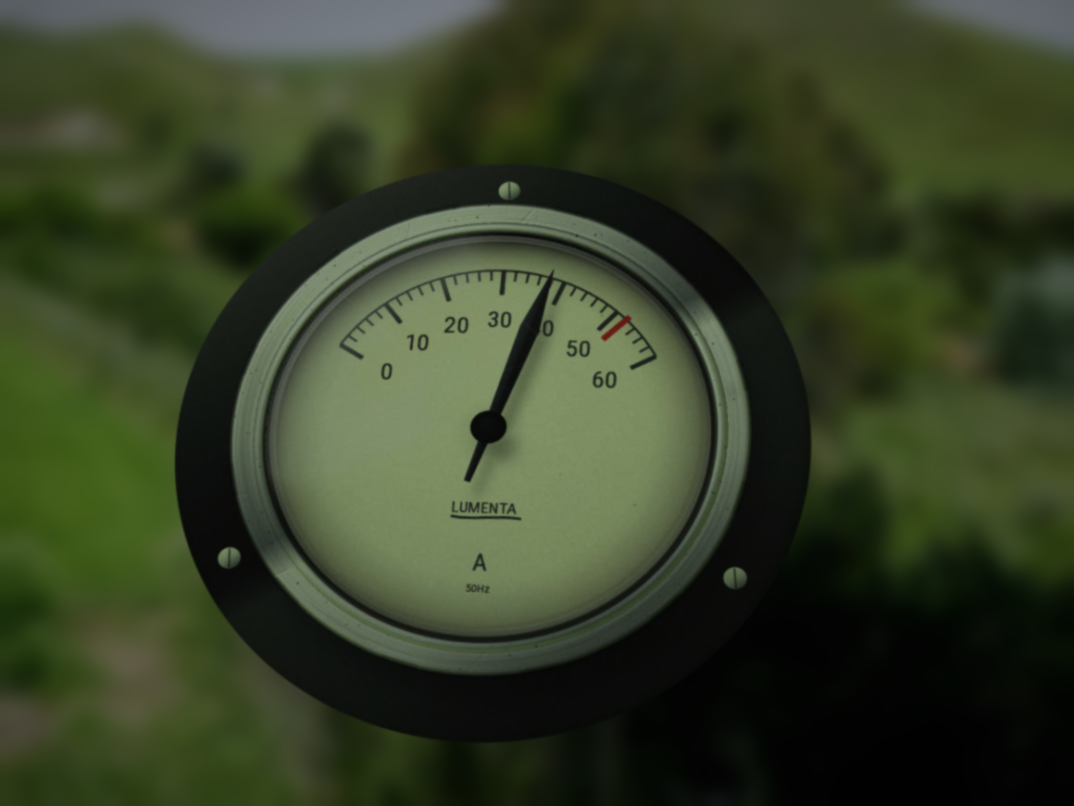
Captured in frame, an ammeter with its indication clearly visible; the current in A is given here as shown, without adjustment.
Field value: 38 A
